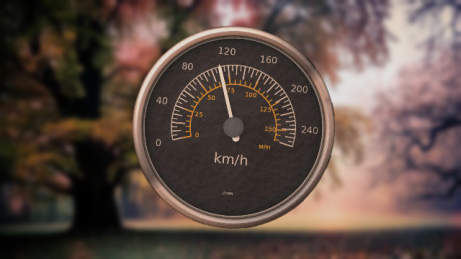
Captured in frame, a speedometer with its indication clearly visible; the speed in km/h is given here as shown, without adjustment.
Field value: 110 km/h
